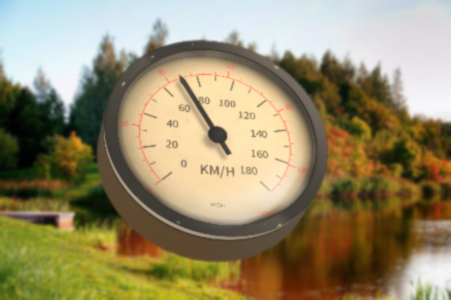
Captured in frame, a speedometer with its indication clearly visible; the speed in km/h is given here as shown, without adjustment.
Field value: 70 km/h
